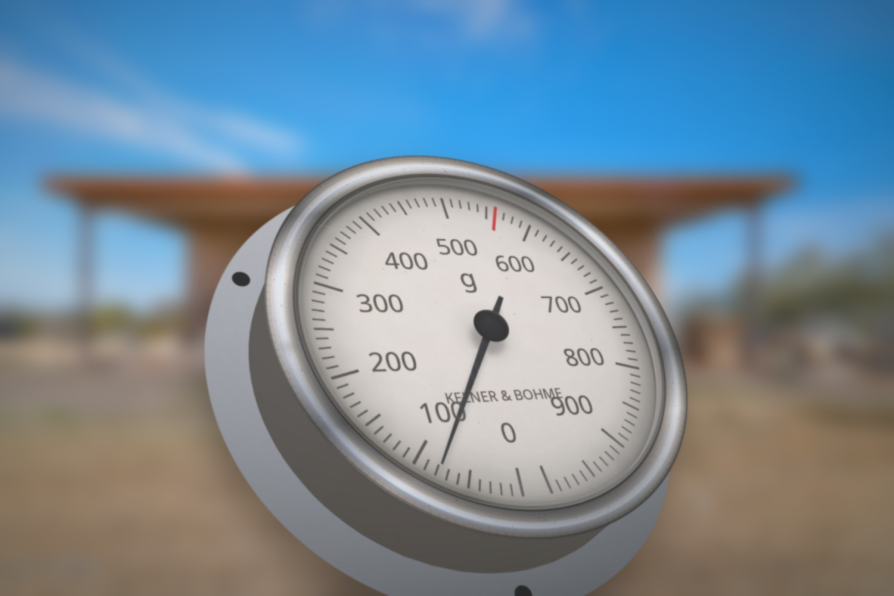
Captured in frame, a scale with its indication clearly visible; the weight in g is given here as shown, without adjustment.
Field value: 80 g
